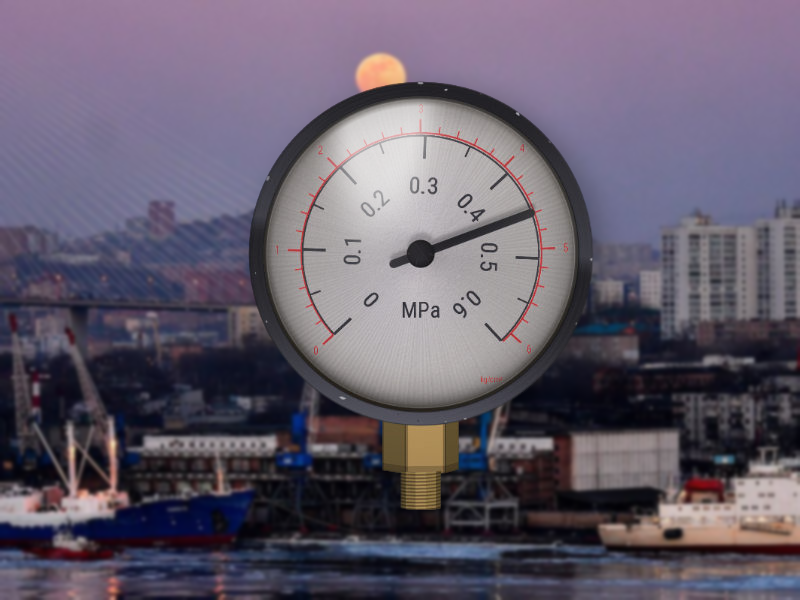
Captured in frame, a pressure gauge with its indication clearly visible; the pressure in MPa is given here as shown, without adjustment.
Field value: 0.45 MPa
